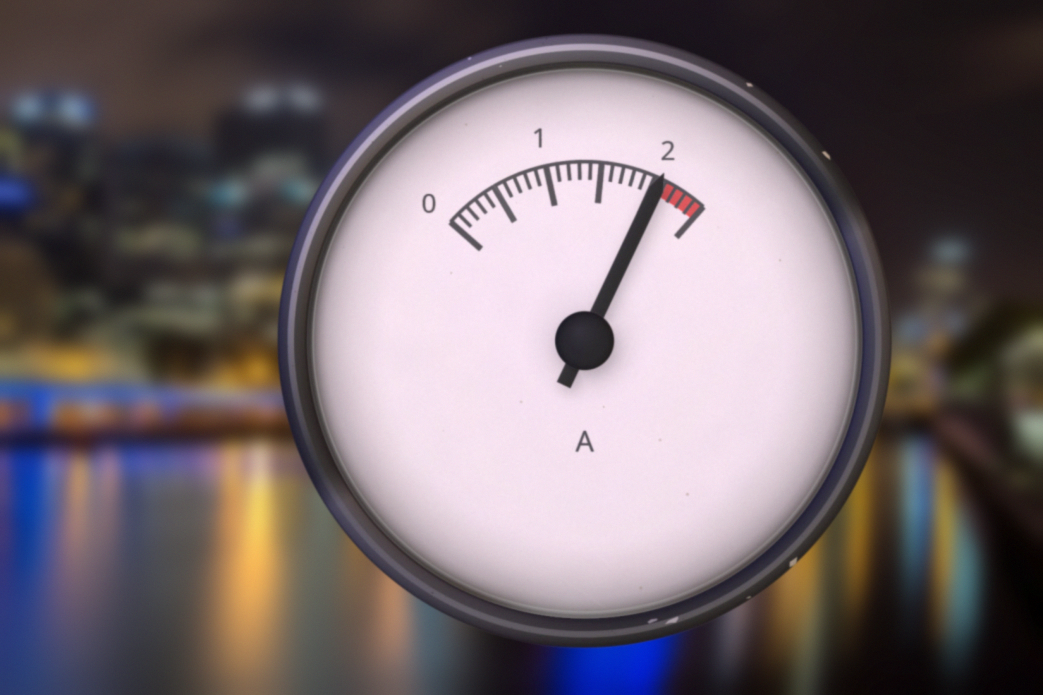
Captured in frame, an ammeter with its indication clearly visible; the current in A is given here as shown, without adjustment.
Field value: 2.05 A
